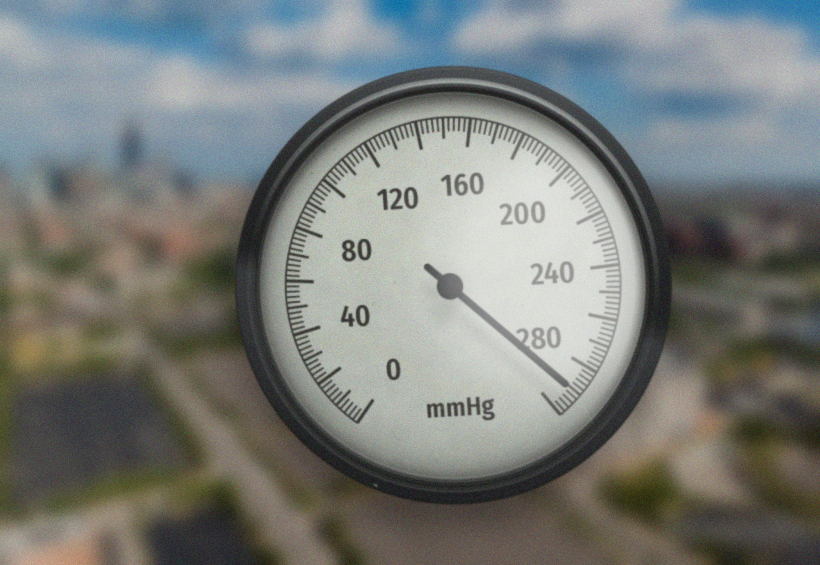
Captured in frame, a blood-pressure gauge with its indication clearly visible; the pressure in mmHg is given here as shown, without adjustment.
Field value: 290 mmHg
